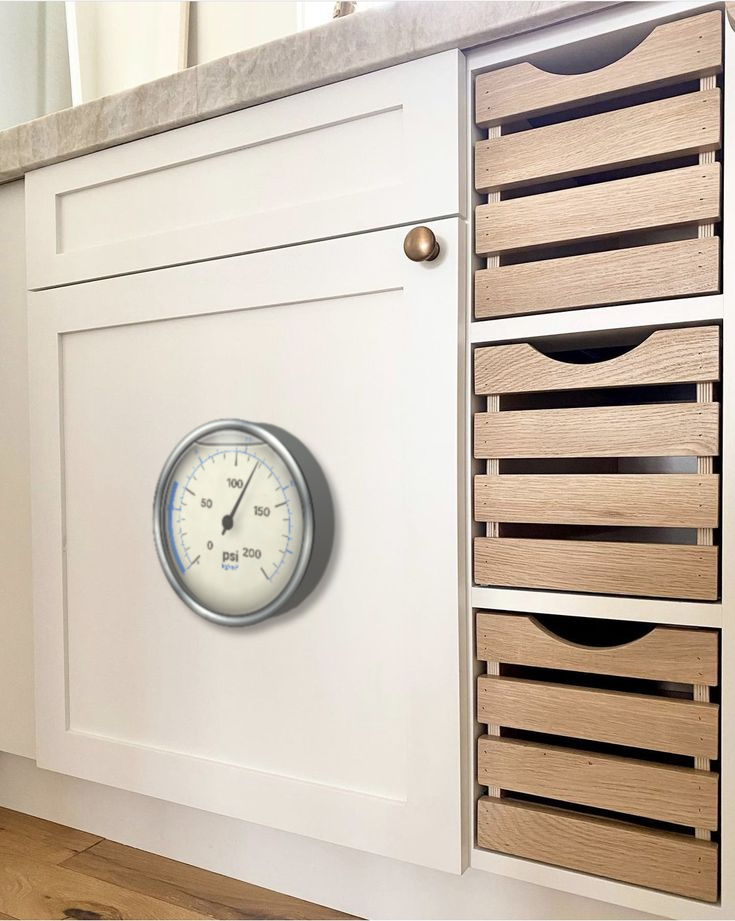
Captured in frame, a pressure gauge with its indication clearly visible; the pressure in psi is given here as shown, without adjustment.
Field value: 120 psi
